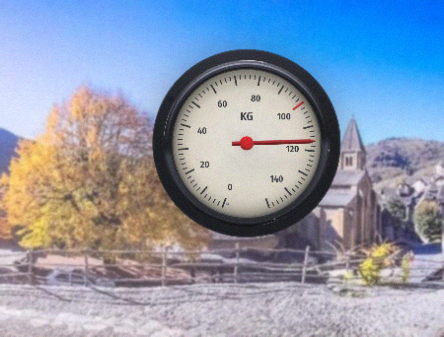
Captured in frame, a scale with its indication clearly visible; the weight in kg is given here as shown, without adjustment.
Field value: 116 kg
